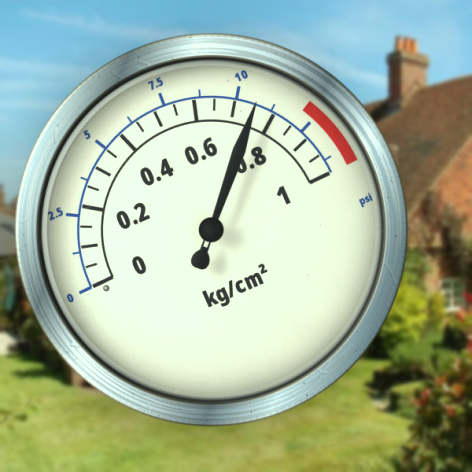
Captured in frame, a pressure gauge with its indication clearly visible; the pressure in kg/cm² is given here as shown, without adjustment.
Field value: 0.75 kg/cm²
